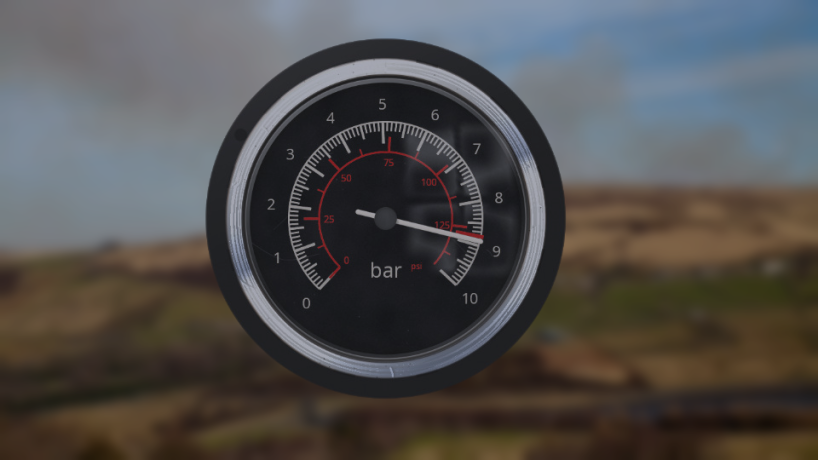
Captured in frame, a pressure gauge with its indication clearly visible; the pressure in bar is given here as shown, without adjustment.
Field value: 8.9 bar
